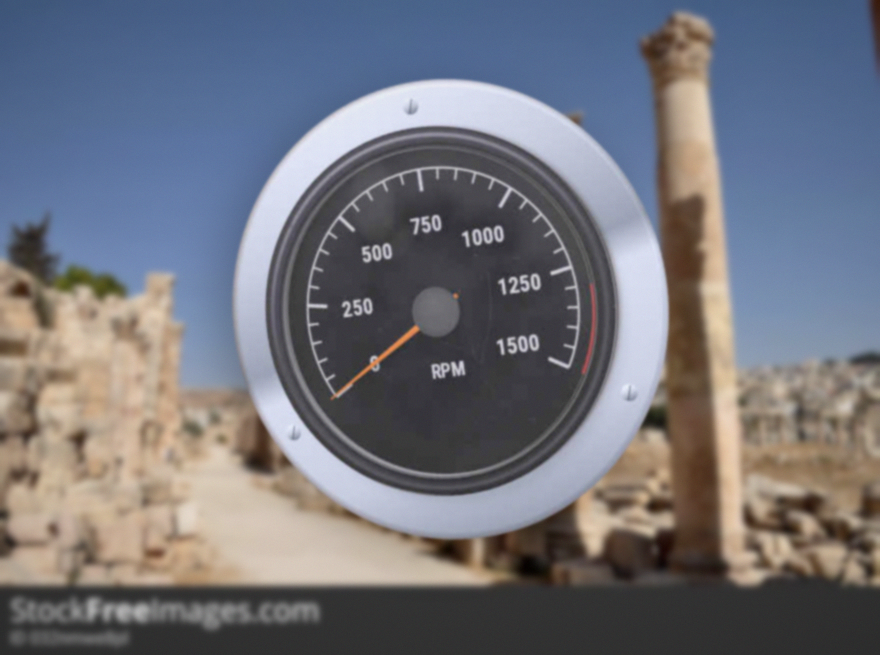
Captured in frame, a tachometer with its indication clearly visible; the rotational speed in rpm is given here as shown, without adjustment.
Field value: 0 rpm
